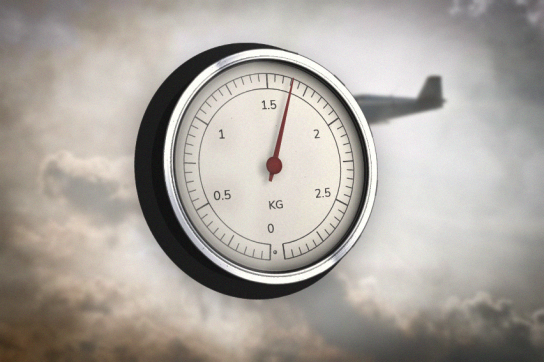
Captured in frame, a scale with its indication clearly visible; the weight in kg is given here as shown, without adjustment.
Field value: 1.65 kg
